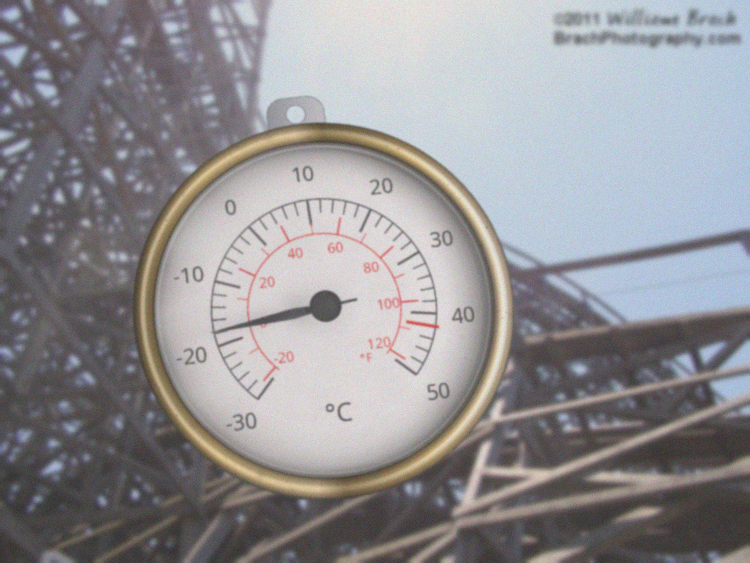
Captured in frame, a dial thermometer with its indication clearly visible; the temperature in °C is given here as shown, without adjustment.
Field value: -18 °C
